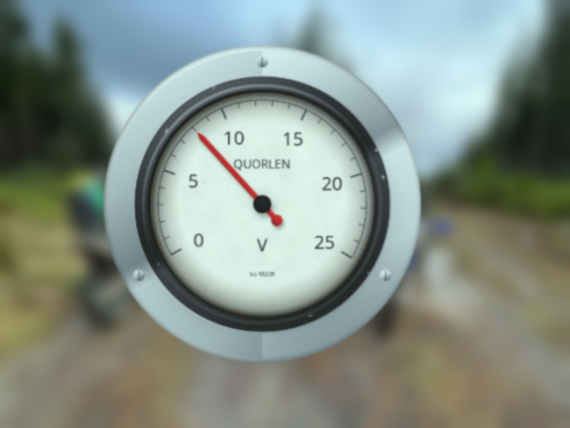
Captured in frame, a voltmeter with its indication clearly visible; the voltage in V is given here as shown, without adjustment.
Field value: 8 V
